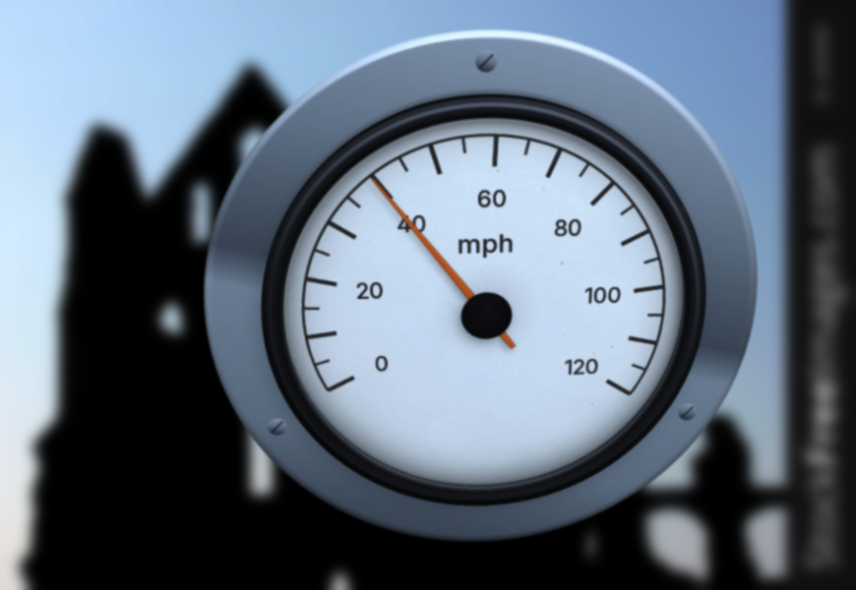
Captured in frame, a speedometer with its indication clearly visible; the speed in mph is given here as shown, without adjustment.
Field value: 40 mph
